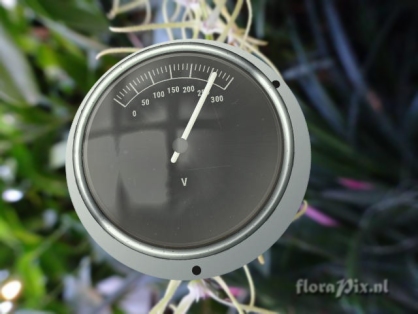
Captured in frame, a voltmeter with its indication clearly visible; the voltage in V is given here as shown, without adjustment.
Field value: 260 V
